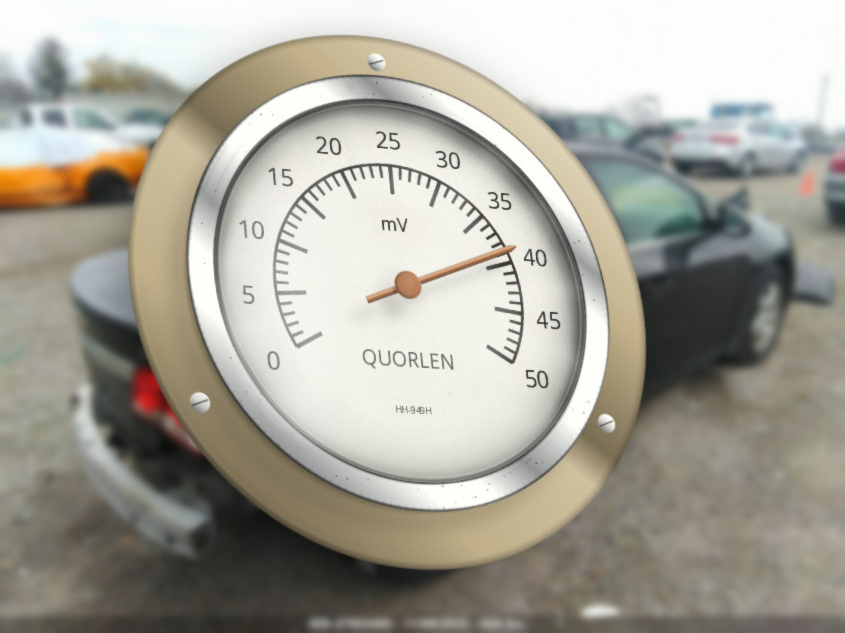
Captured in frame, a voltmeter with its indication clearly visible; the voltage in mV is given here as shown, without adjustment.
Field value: 39 mV
